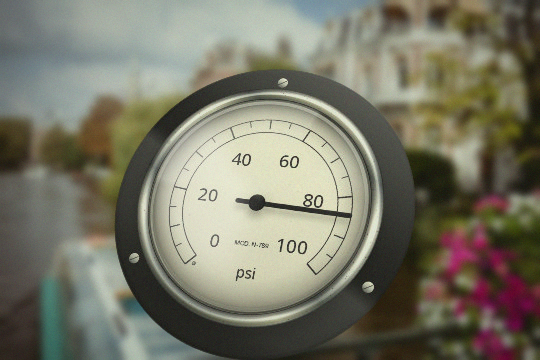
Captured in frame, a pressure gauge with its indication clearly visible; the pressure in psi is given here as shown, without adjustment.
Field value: 85 psi
